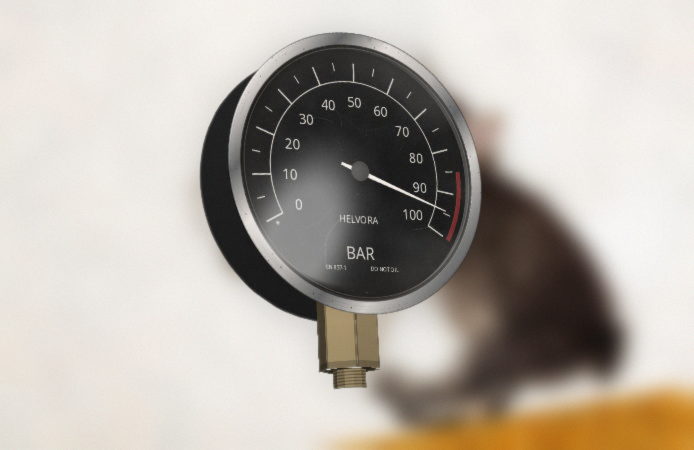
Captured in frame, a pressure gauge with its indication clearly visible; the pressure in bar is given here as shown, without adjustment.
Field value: 95 bar
